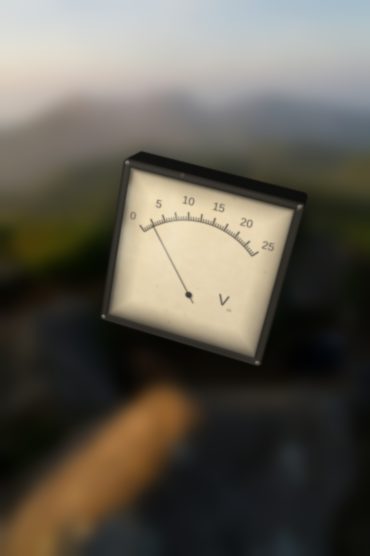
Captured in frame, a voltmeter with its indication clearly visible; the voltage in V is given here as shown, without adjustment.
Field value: 2.5 V
